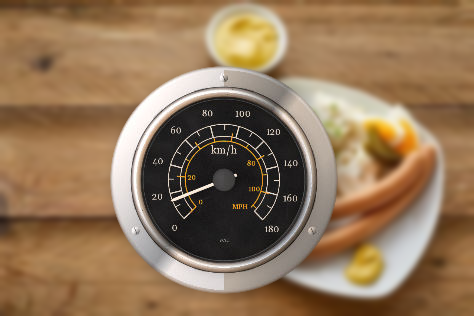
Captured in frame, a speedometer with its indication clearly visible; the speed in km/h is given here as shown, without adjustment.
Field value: 15 km/h
